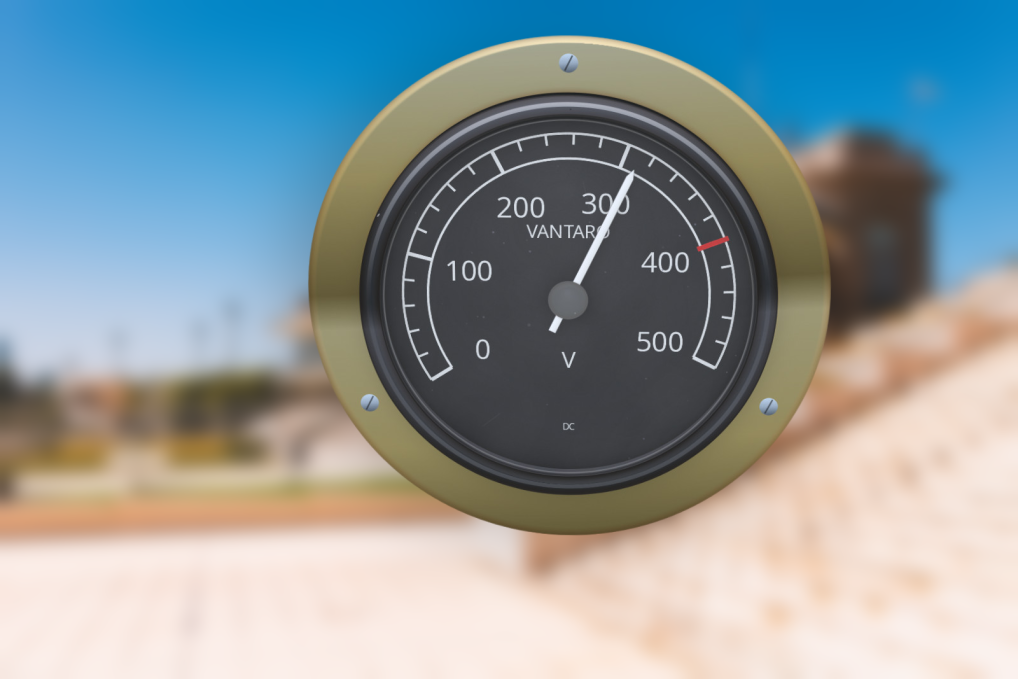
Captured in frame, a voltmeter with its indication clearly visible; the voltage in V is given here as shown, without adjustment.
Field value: 310 V
